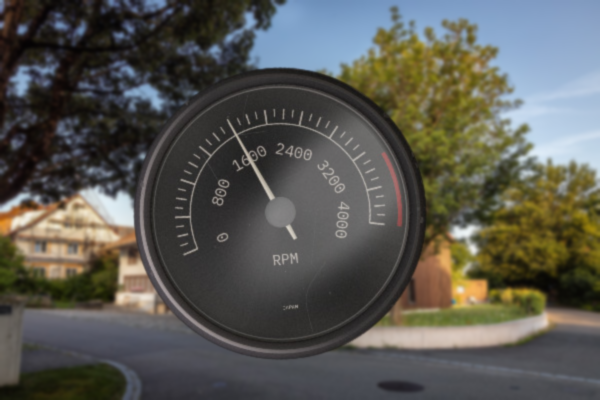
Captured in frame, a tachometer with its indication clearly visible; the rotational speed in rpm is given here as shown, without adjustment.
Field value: 1600 rpm
